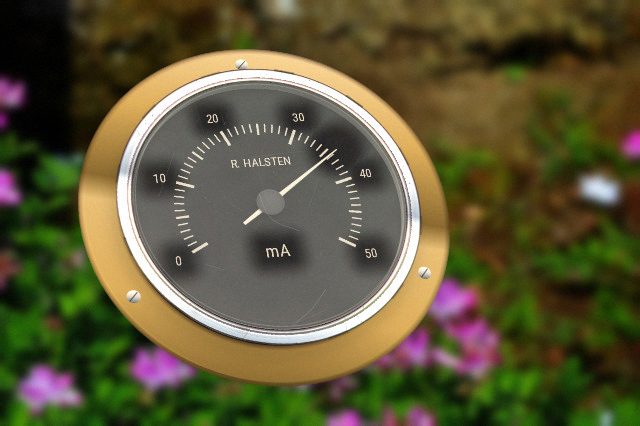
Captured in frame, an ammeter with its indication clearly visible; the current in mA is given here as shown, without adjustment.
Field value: 36 mA
